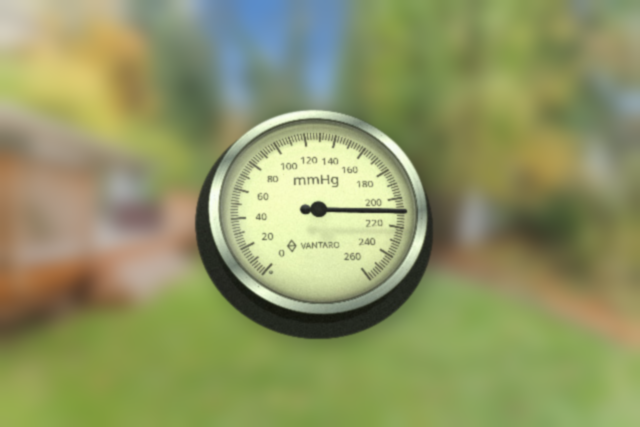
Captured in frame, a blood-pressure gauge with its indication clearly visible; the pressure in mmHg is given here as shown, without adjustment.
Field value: 210 mmHg
